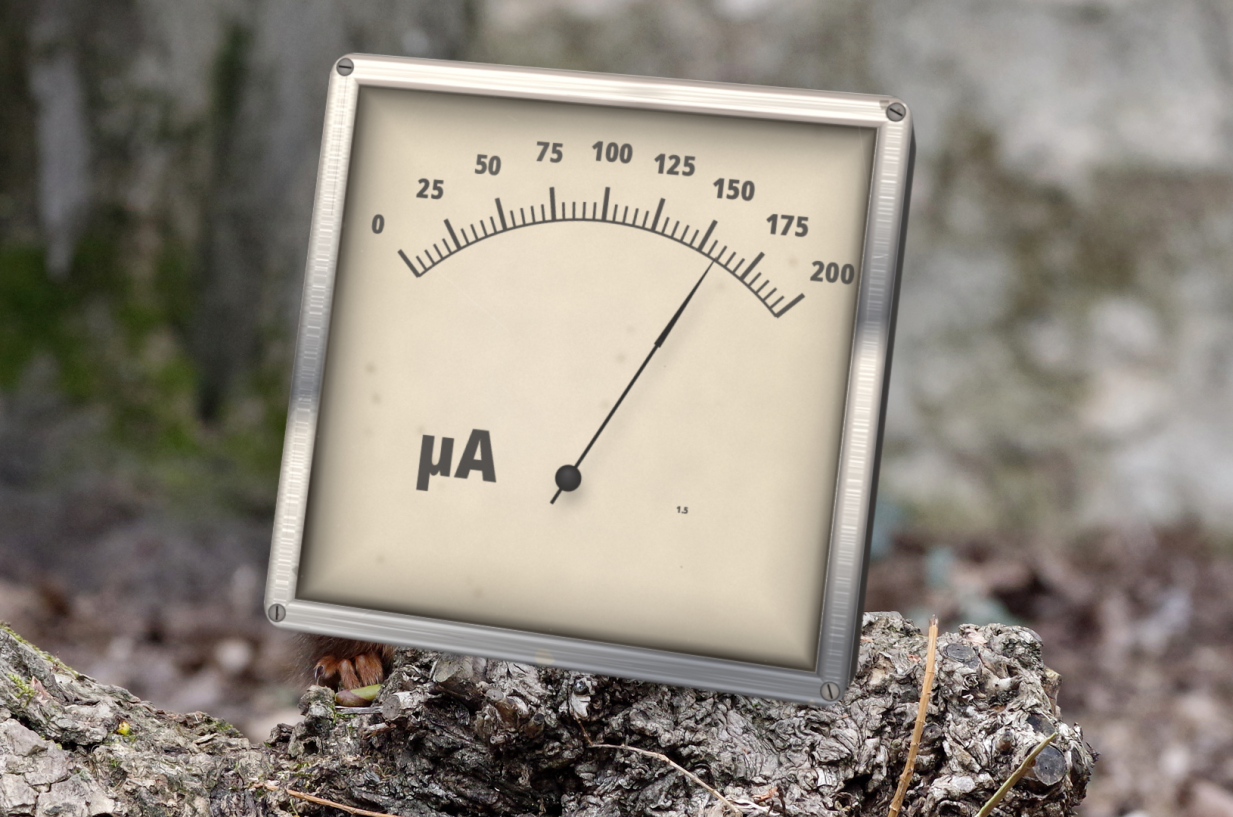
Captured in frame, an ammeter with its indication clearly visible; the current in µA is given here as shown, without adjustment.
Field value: 160 µA
